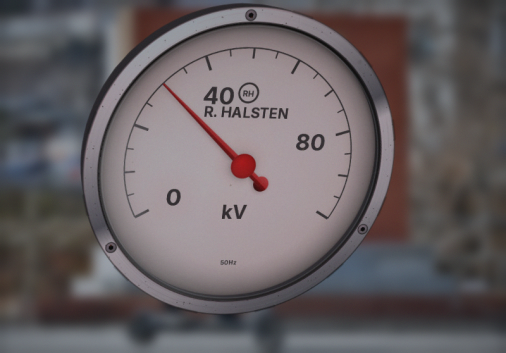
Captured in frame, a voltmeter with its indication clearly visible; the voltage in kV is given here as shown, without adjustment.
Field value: 30 kV
